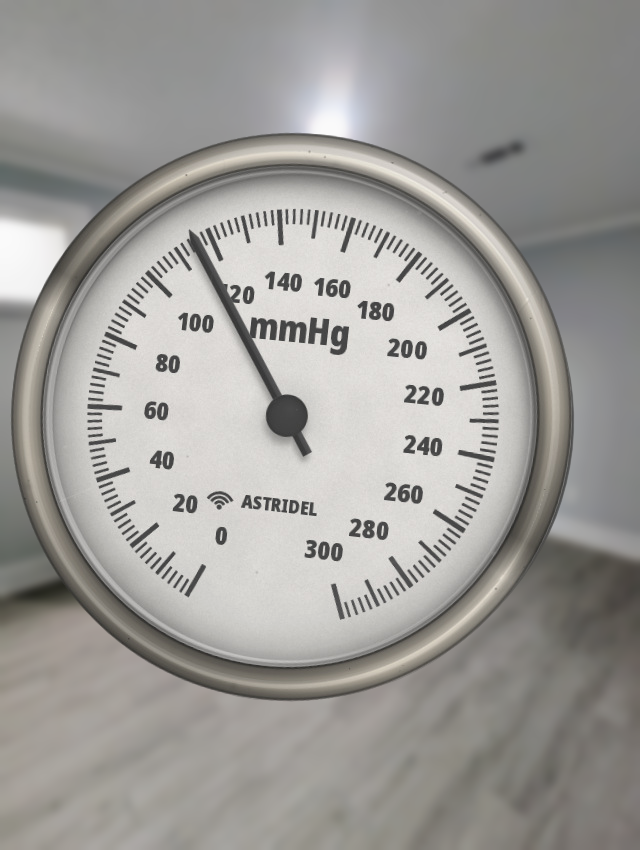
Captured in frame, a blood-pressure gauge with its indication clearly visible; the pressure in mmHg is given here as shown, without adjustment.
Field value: 116 mmHg
